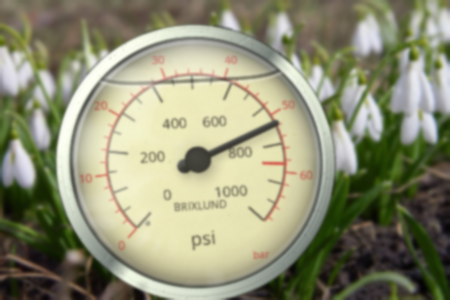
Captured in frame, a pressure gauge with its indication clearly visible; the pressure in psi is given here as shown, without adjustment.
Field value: 750 psi
